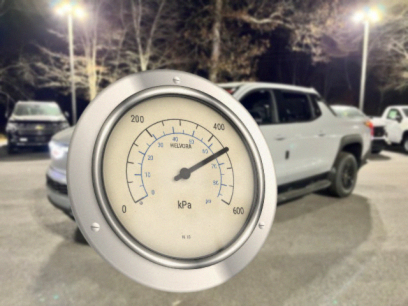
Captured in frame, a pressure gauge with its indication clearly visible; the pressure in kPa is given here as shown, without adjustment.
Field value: 450 kPa
